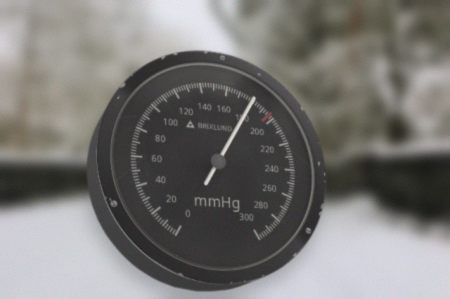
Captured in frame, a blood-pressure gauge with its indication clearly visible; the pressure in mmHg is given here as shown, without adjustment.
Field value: 180 mmHg
